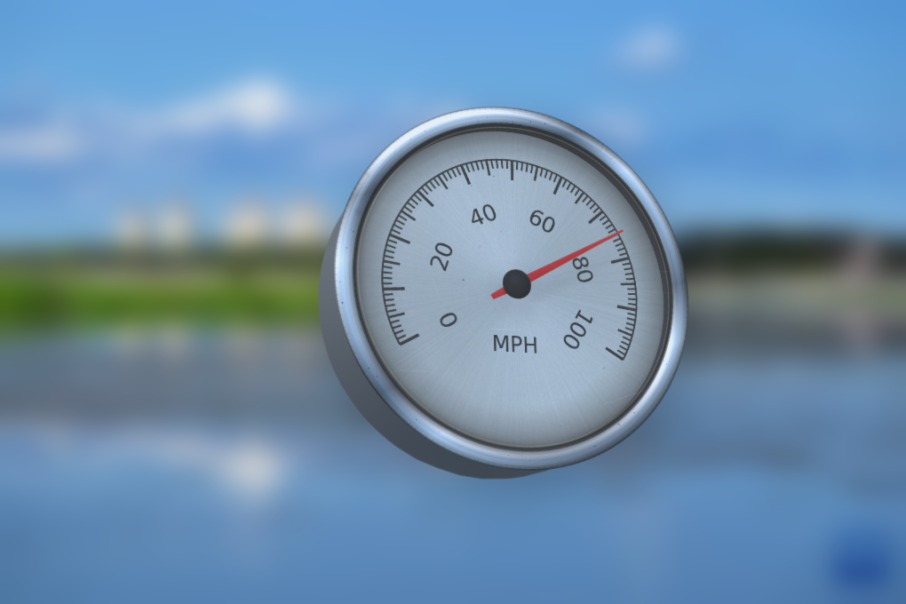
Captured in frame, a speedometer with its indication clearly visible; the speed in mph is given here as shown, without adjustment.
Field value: 75 mph
